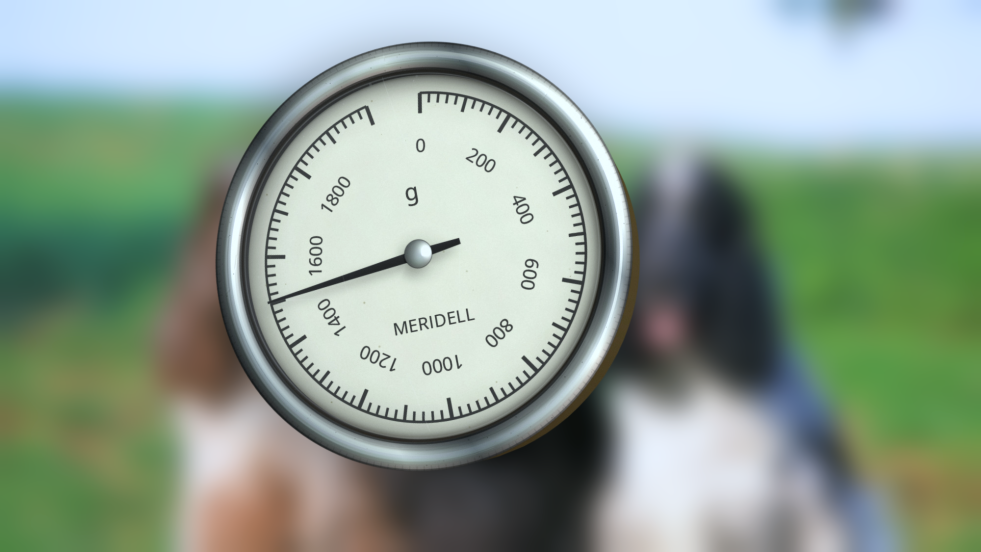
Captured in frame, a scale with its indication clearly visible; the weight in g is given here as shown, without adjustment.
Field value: 1500 g
